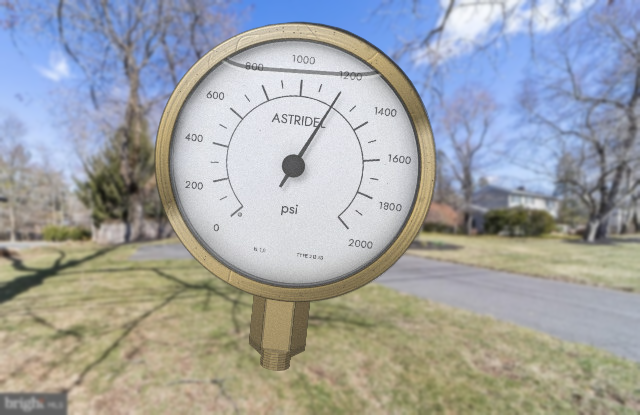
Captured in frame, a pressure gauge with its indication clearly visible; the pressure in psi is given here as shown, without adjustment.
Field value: 1200 psi
